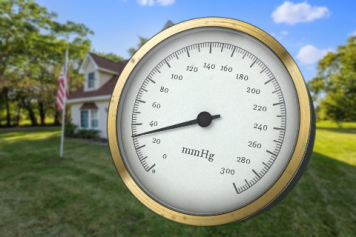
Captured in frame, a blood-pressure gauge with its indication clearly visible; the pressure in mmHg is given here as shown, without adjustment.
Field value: 30 mmHg
